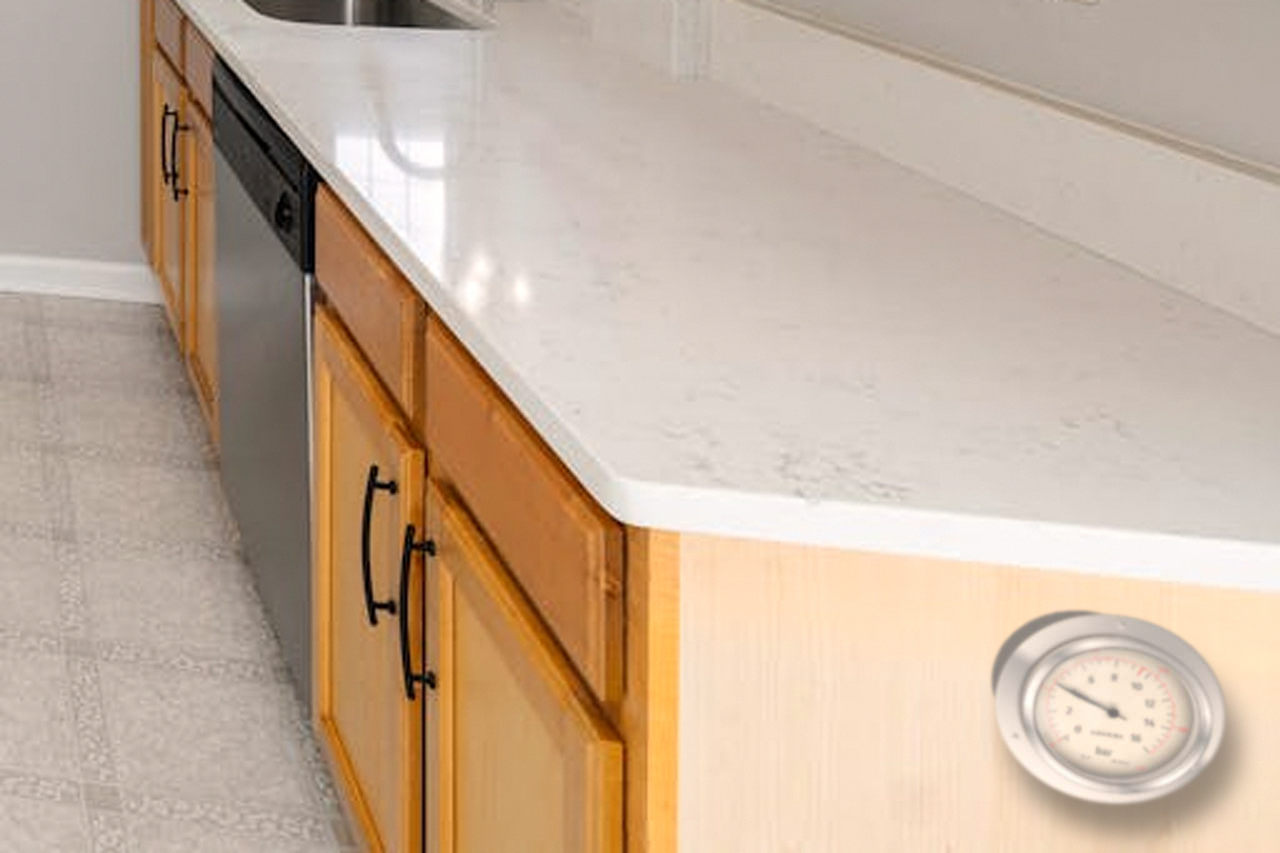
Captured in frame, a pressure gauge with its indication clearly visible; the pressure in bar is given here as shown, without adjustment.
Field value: 4 bar
